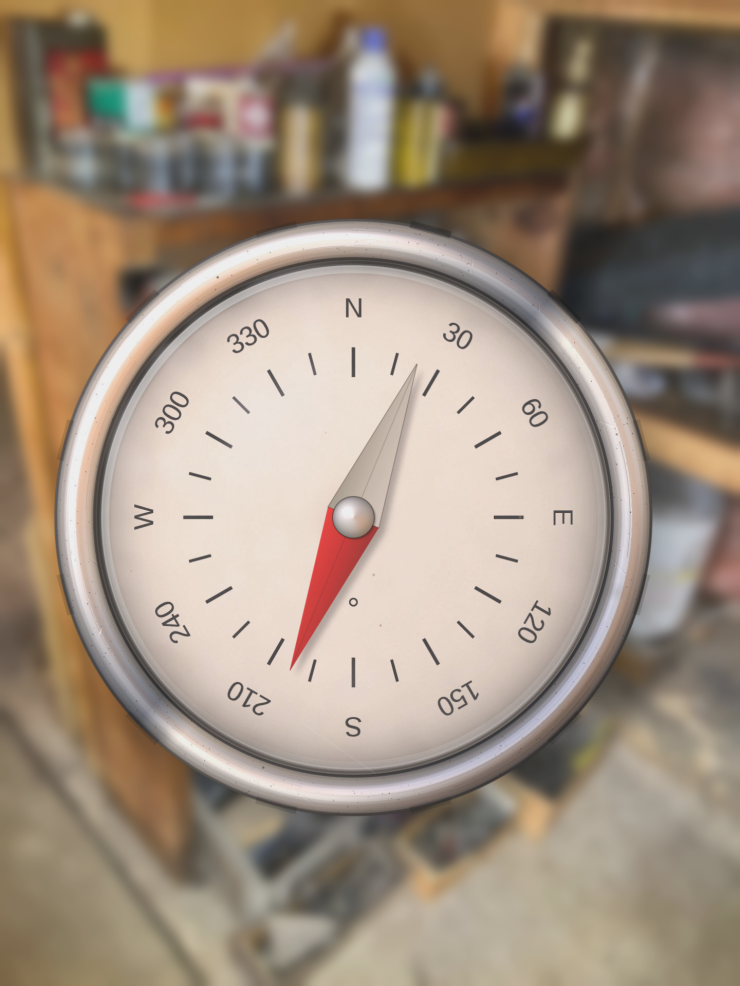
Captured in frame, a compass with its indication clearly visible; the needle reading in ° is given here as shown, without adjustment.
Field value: 202.5 °
